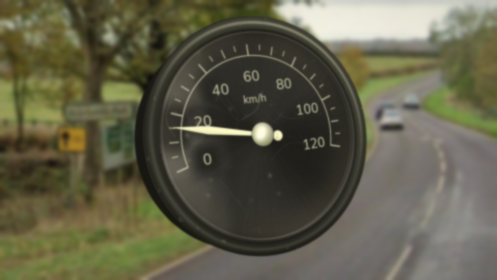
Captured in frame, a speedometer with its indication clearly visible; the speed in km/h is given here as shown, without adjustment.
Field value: 15 km/h
